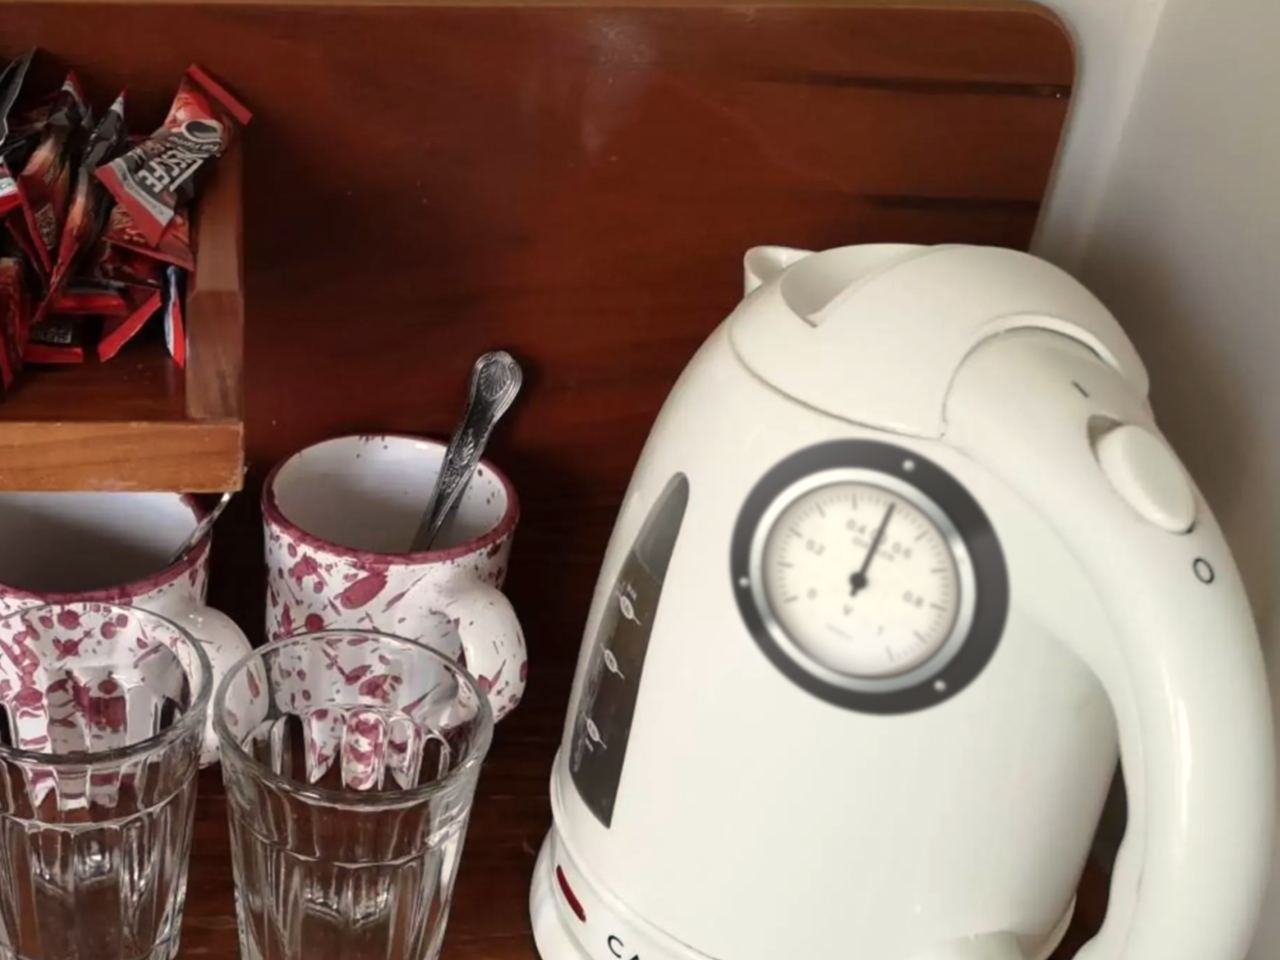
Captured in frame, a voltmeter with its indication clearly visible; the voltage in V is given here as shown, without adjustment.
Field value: 0.5 V
